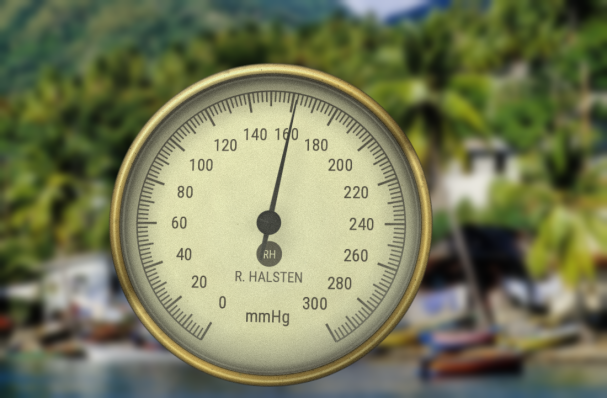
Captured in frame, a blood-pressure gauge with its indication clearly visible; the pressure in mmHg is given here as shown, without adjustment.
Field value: 162 mmHg
